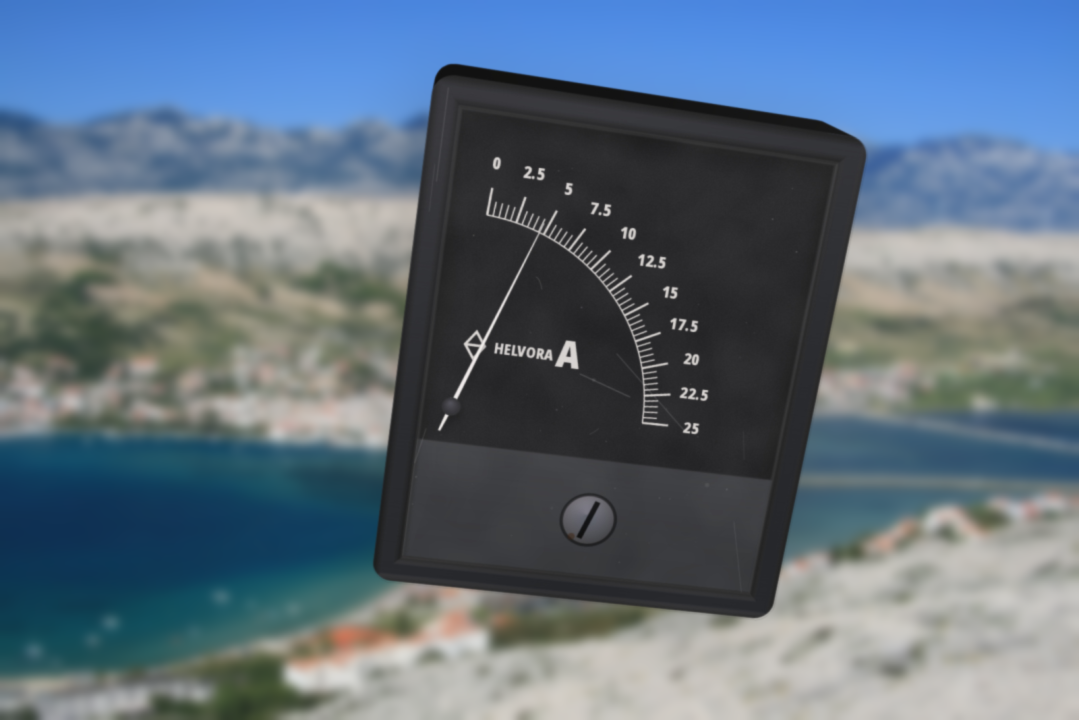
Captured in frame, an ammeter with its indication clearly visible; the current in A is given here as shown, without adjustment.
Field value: 4.5 A
